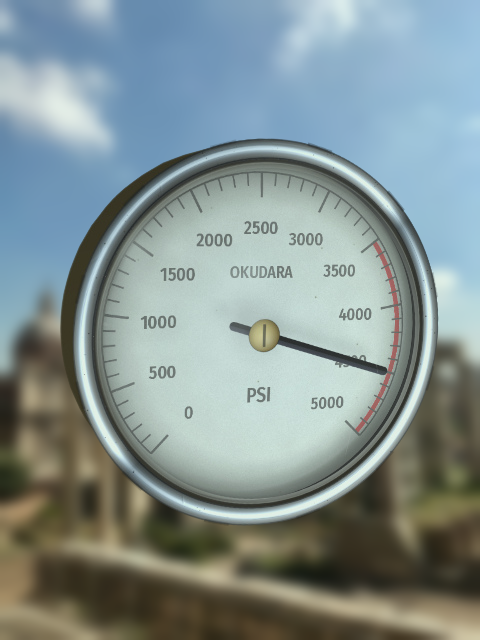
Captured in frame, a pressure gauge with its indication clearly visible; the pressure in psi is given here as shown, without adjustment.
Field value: 4500 psi
